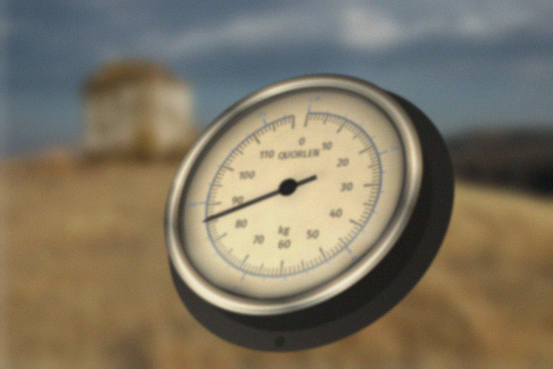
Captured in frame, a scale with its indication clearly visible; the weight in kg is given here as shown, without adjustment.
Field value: 85 kg
